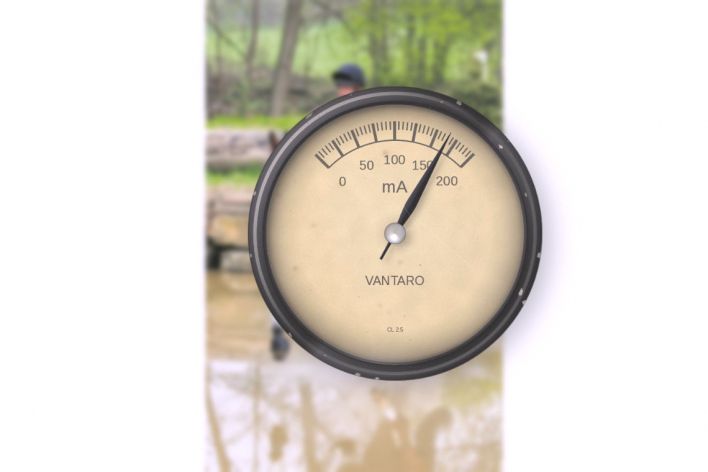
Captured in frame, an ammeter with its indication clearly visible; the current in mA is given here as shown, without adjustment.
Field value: 165 mA
